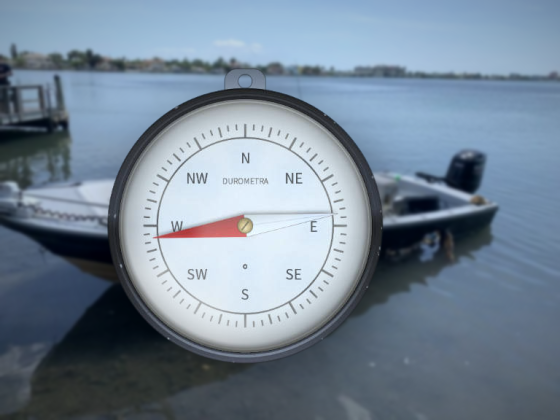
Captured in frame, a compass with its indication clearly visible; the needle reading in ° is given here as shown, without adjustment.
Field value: 262.5 °
